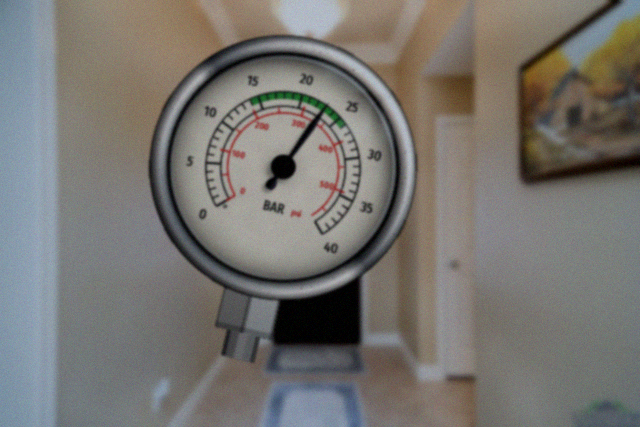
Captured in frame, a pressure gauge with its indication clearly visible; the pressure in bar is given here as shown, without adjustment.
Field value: 23 bar
